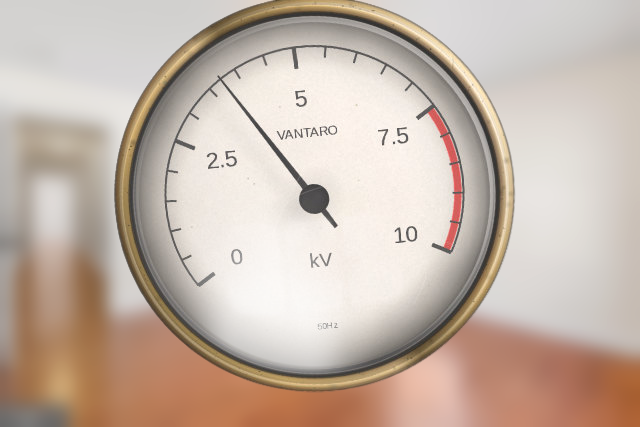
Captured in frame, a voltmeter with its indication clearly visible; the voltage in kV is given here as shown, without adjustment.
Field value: 3.75 kV
